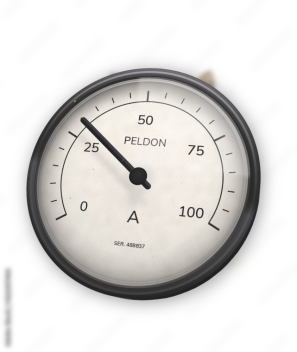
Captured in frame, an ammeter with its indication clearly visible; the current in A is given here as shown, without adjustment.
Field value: 30 A
